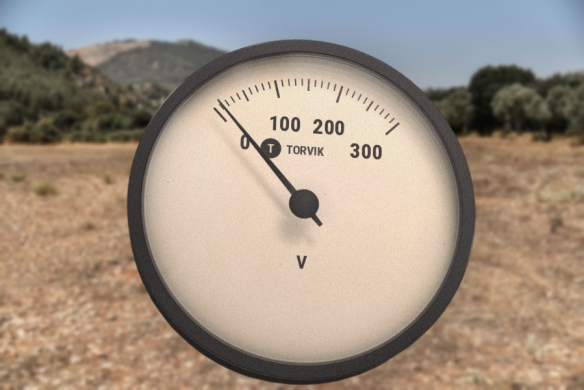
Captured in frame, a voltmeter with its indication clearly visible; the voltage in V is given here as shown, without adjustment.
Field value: 10 V
